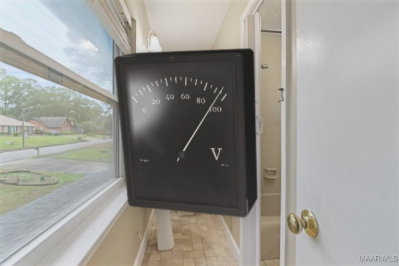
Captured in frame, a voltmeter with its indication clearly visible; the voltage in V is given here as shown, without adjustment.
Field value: 95 V
